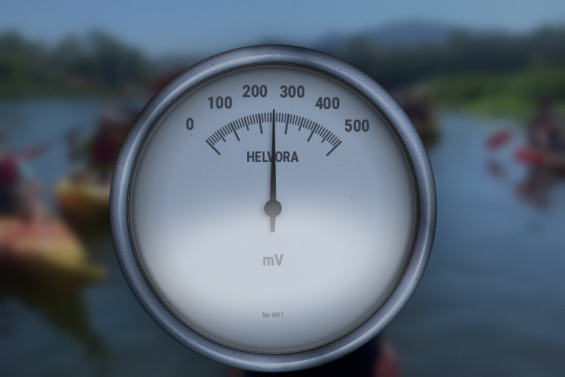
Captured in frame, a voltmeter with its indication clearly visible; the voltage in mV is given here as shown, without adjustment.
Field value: 250 mV
